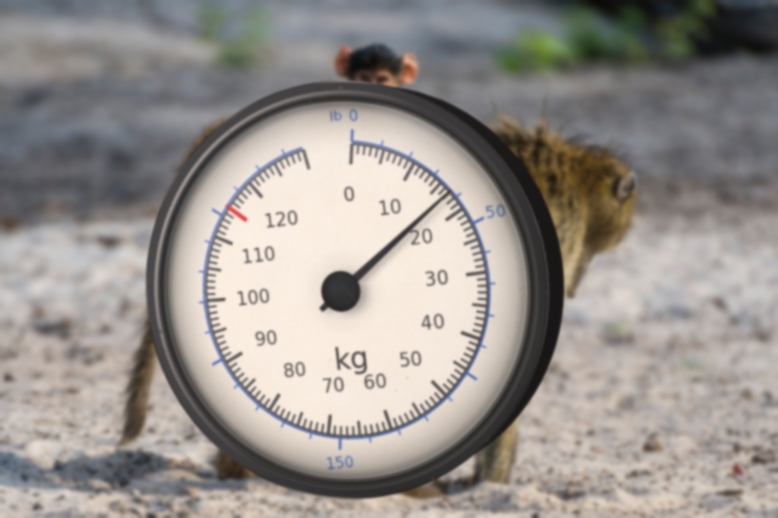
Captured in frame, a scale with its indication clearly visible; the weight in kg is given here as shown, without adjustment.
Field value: 17 kg
